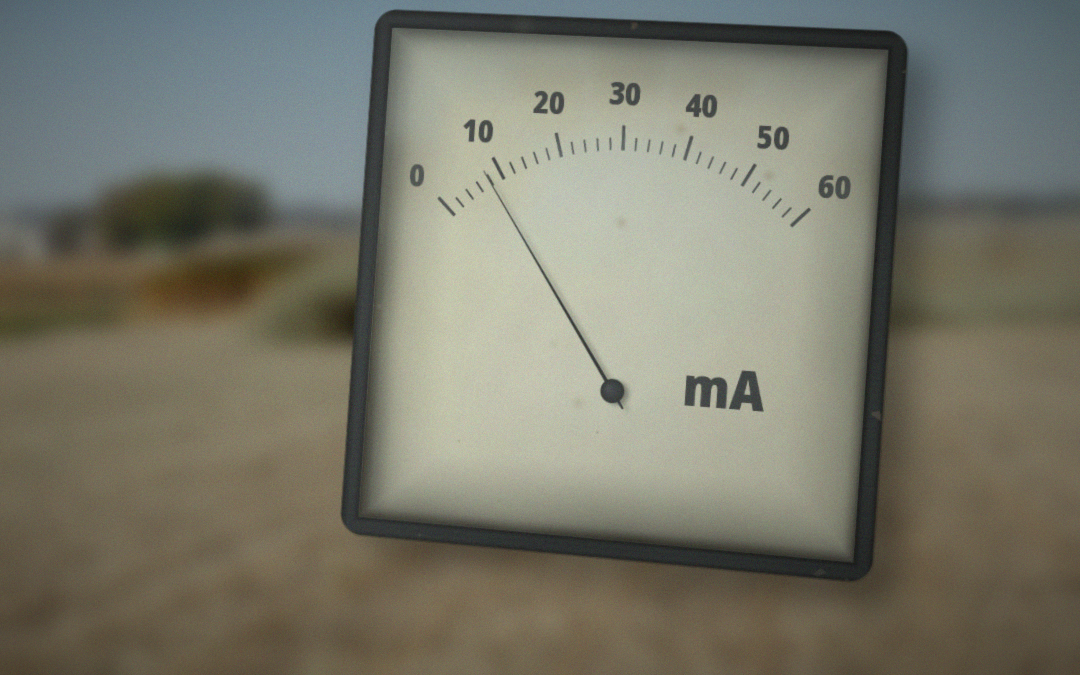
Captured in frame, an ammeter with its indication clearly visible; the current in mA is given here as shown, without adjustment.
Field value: 8 mA
